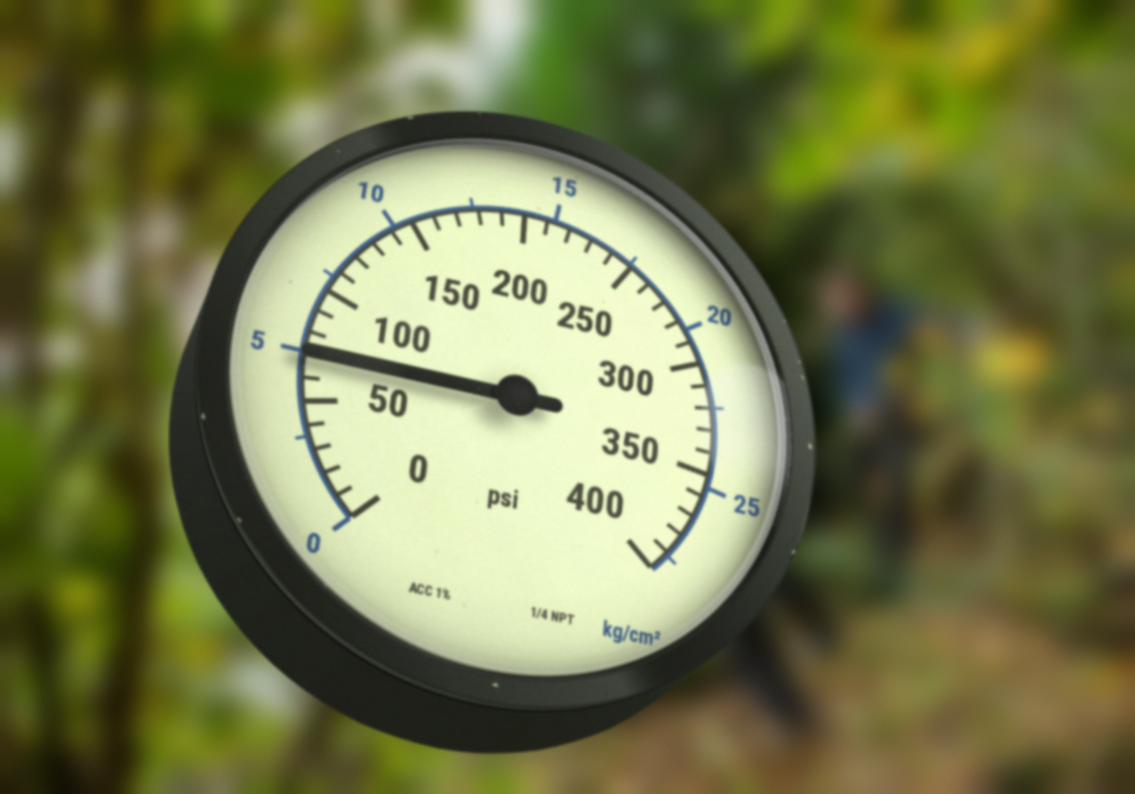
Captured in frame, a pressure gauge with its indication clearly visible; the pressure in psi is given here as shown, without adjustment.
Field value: 70 psi
